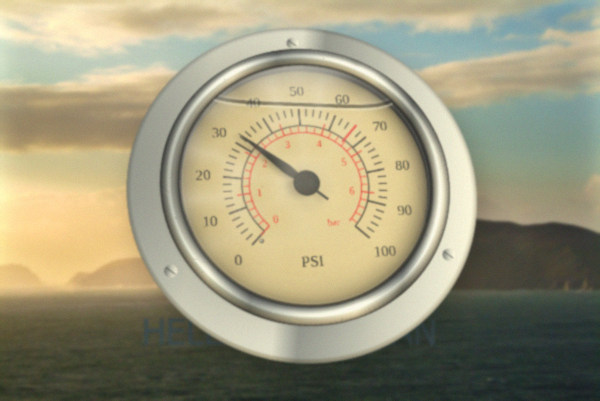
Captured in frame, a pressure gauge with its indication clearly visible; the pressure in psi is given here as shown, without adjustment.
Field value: 32 psi
